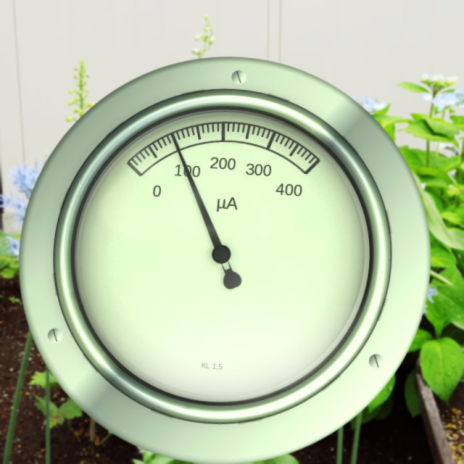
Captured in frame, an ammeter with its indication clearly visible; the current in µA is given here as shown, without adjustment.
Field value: 100 µA
